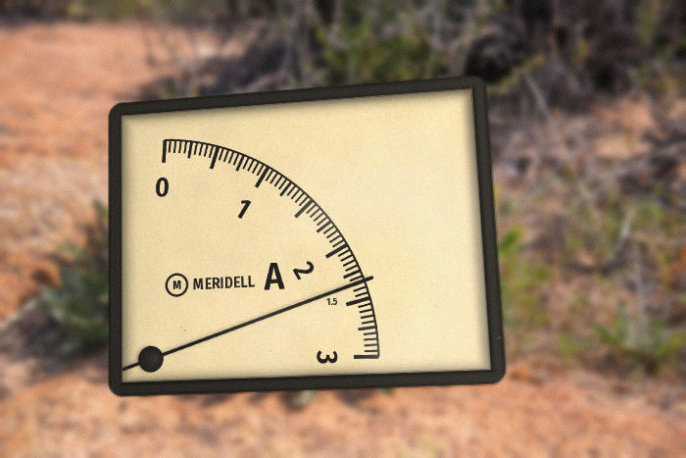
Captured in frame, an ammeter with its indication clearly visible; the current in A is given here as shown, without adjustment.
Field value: 2.35 A
